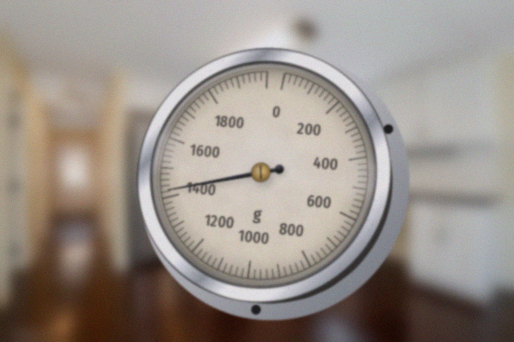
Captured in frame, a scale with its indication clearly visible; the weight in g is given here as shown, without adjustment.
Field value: 1420 g
